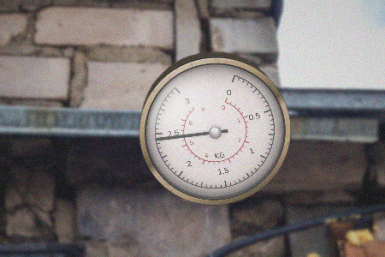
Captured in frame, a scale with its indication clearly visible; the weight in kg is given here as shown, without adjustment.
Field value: 2.45 kg
